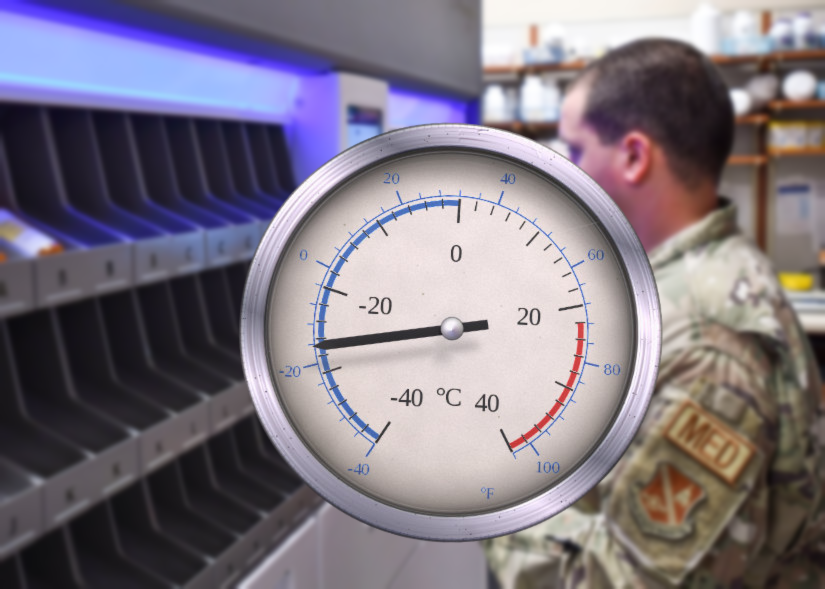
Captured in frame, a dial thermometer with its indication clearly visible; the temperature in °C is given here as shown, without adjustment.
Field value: -27 °C
